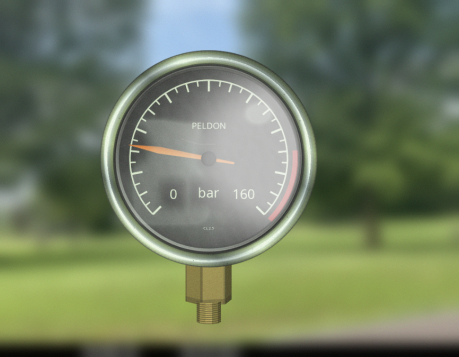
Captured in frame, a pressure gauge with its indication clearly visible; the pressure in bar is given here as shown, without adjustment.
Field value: 32.5 bar
